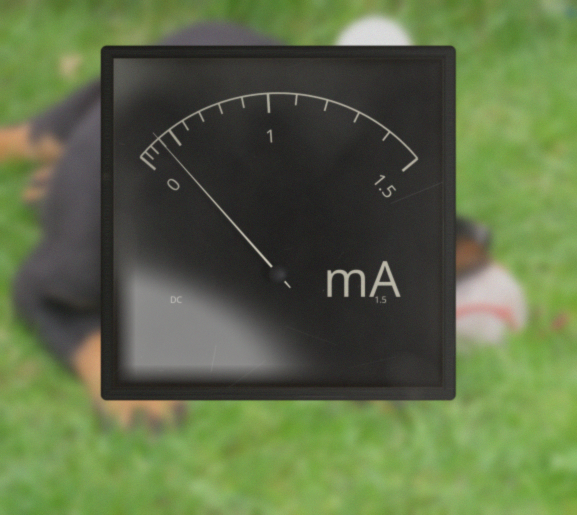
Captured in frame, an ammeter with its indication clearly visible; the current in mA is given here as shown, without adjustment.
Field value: 0.4 mA
